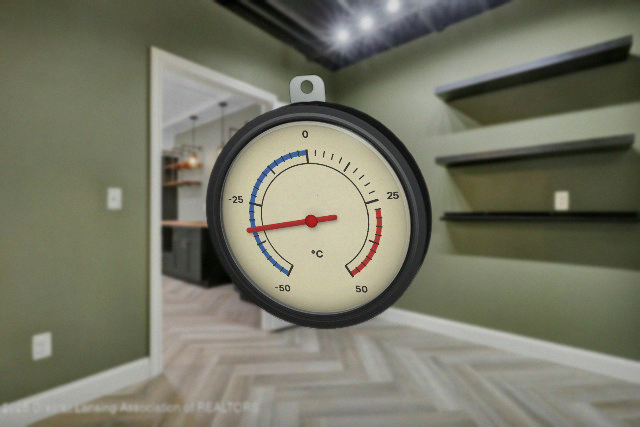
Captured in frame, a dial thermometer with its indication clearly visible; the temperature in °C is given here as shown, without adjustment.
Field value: -32.5 °C
